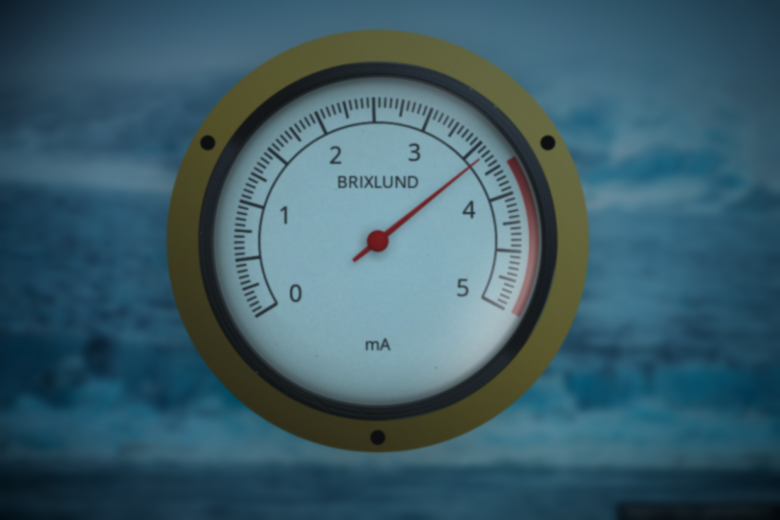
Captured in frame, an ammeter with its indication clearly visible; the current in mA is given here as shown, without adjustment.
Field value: 3.6 mA
